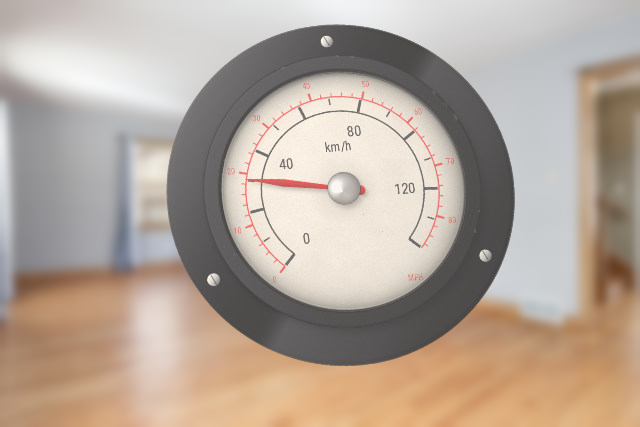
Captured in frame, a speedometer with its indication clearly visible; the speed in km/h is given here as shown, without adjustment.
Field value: 30 km/h
